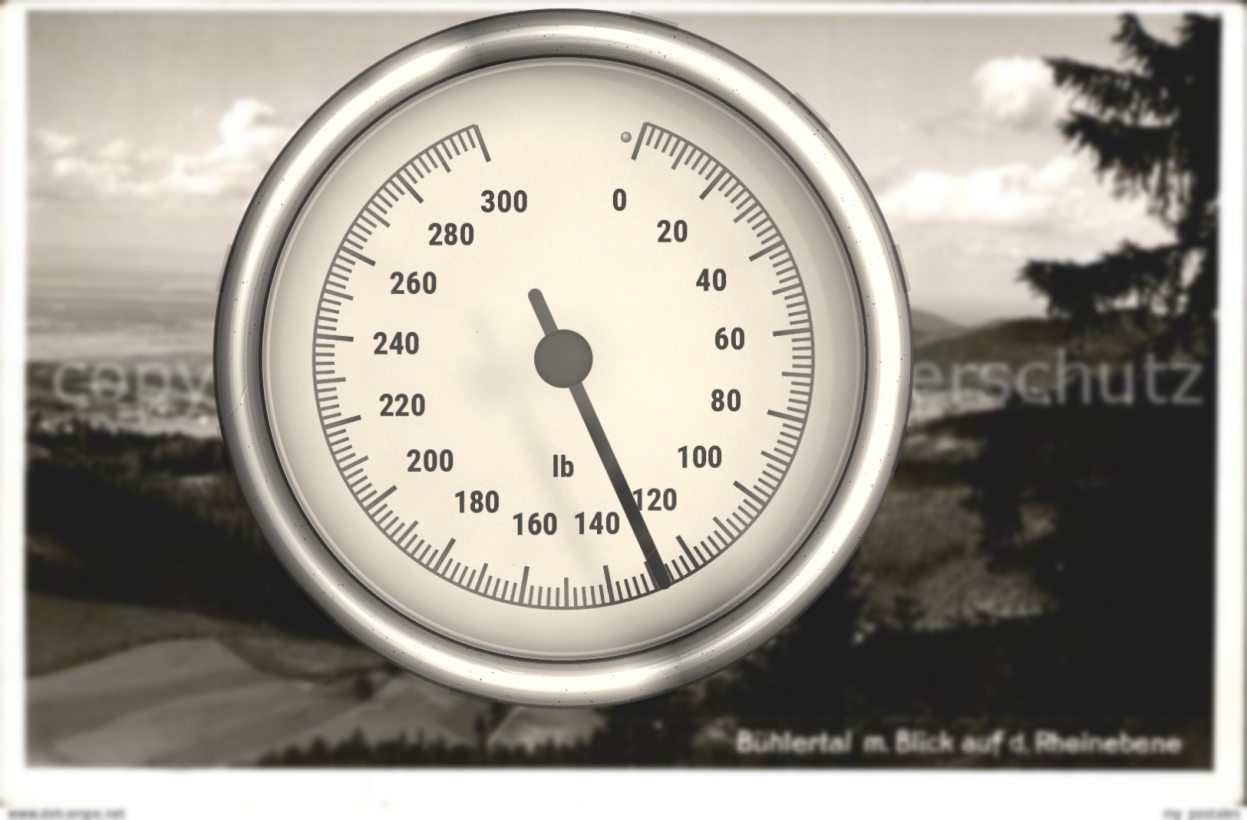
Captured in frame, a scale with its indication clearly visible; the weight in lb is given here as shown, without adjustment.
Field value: 128 lb
